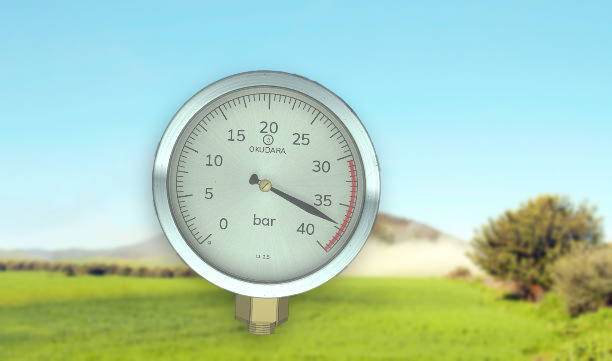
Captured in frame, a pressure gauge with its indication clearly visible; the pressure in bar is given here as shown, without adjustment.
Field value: 37 bar
